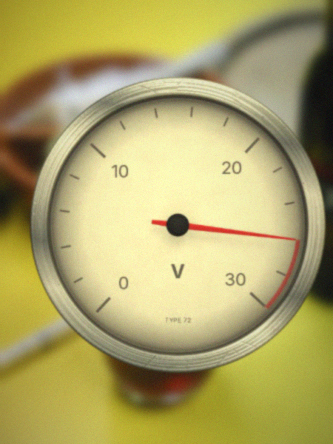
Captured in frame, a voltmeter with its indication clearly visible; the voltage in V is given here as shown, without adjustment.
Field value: 26 V
